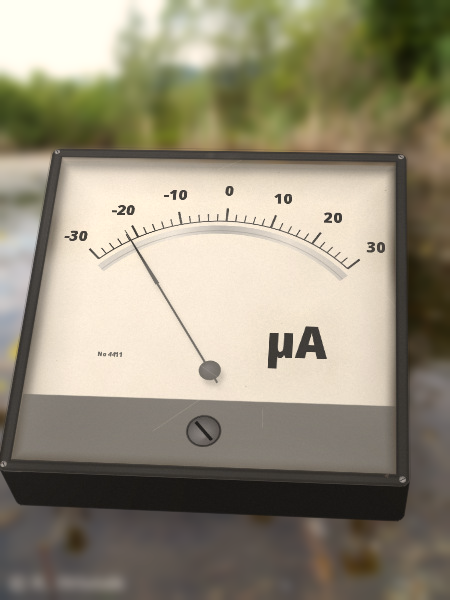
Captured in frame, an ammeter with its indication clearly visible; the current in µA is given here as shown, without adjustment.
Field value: -22 µA
